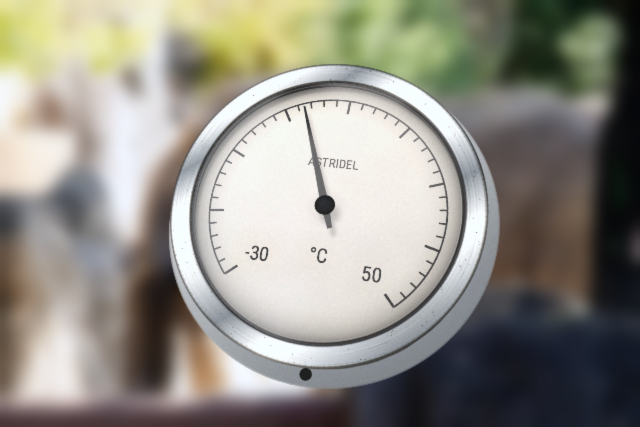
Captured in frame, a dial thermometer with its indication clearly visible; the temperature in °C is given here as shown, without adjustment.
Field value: 3 °C
